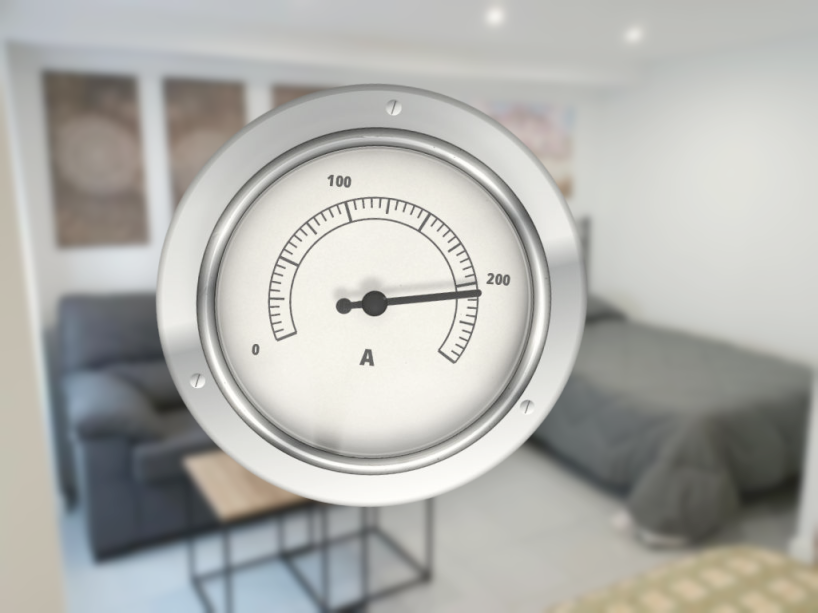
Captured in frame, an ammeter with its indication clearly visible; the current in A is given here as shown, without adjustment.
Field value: 205 A
